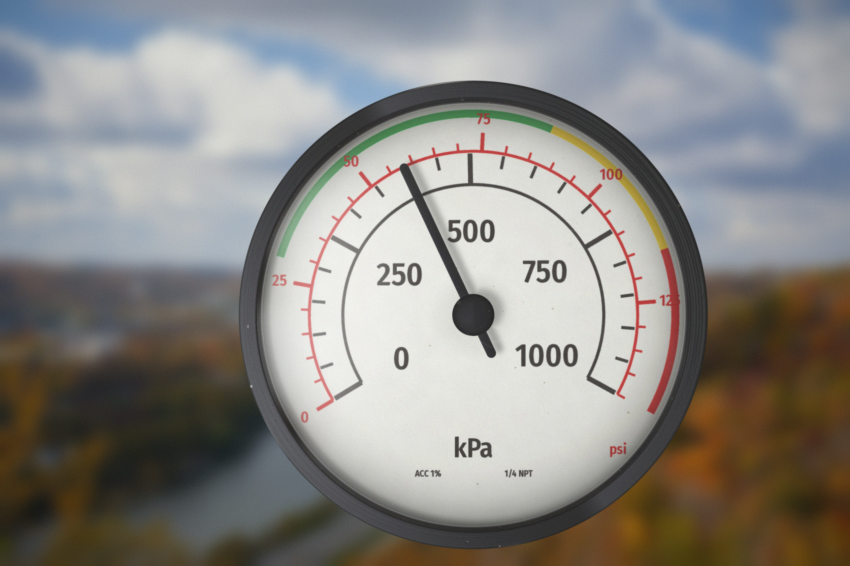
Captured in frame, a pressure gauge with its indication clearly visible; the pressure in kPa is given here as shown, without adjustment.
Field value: 400 kPa
